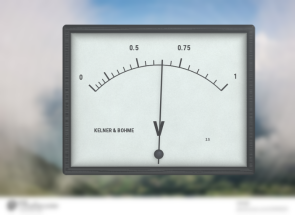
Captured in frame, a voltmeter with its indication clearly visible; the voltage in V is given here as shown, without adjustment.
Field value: 0.65 V
